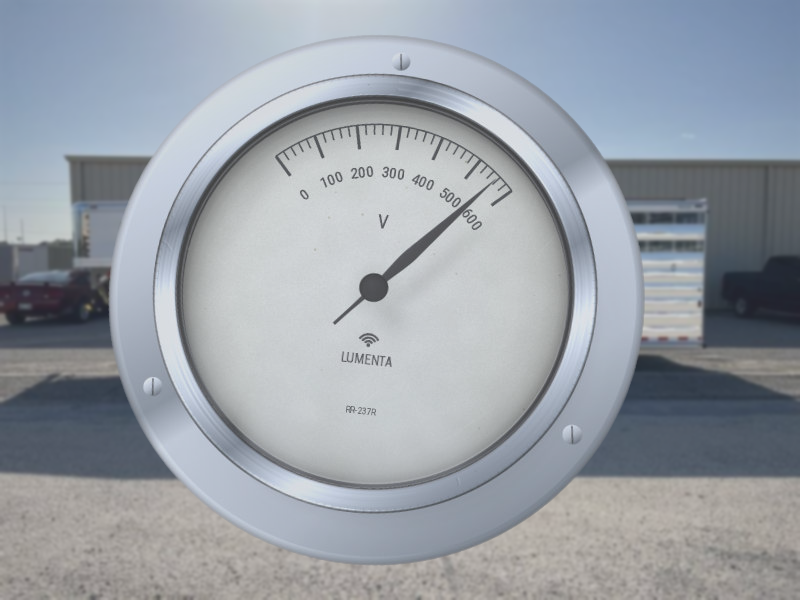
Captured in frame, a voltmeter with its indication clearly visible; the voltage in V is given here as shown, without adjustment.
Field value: 560 V
